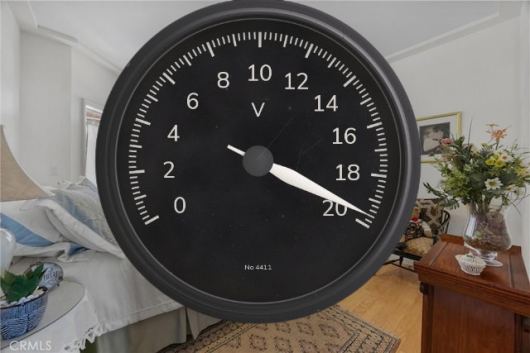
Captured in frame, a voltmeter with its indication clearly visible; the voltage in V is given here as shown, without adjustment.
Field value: 19.6 V
